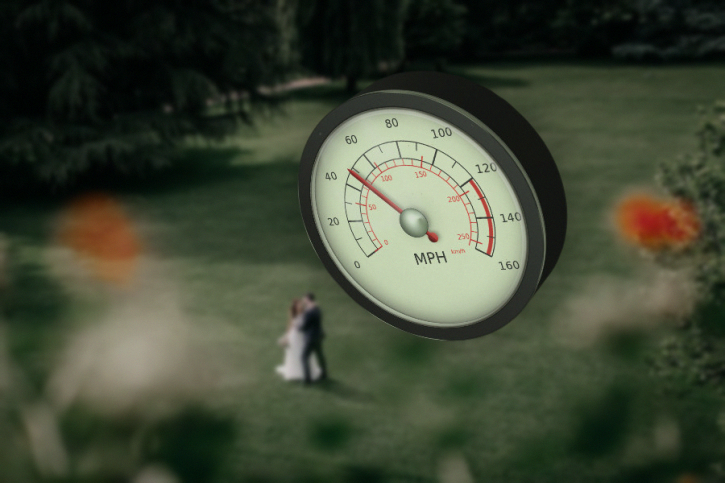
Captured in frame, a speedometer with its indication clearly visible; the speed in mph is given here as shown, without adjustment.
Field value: 50 mph
